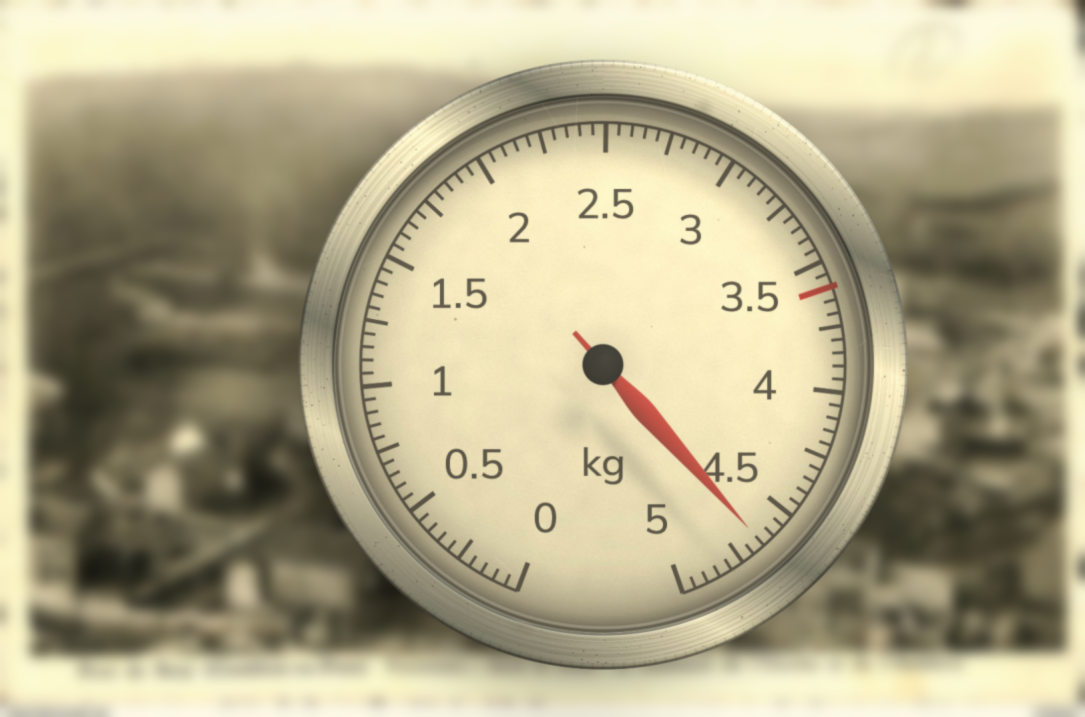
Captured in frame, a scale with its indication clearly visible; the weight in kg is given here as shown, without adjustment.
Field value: 4.65 kg
